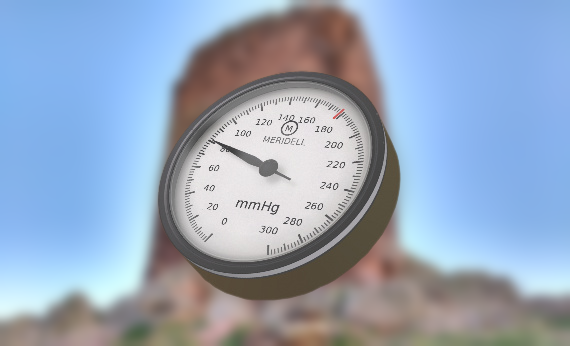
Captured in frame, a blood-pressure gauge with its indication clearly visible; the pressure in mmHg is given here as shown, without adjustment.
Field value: 80 mmHg
